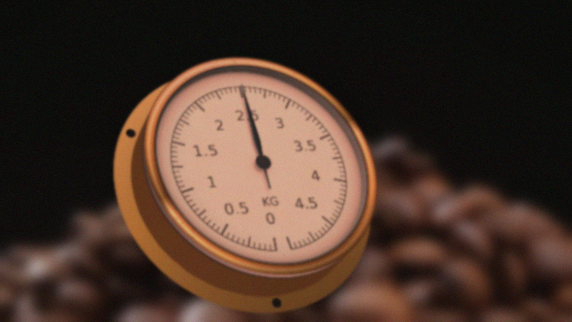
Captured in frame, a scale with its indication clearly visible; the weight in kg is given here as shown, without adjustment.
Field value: 2.5 kg
